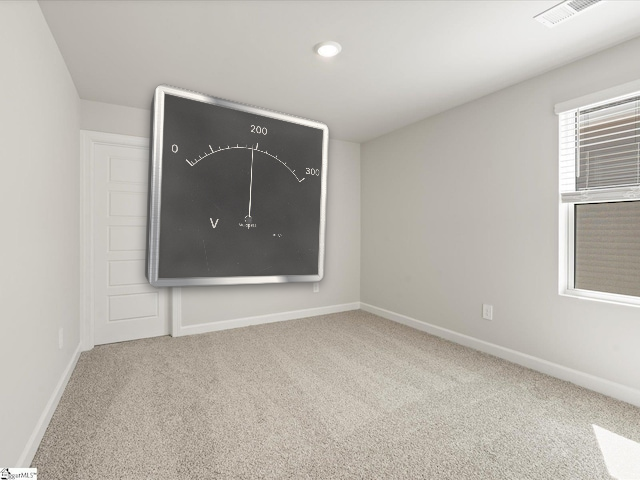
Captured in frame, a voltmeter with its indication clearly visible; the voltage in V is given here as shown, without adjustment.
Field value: 190 V
